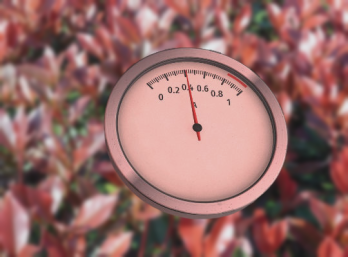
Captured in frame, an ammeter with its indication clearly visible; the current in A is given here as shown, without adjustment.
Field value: 0.4 A
